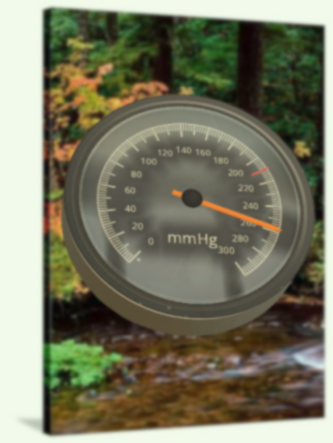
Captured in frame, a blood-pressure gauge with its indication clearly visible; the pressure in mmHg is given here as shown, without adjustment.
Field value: 260 mmHg
